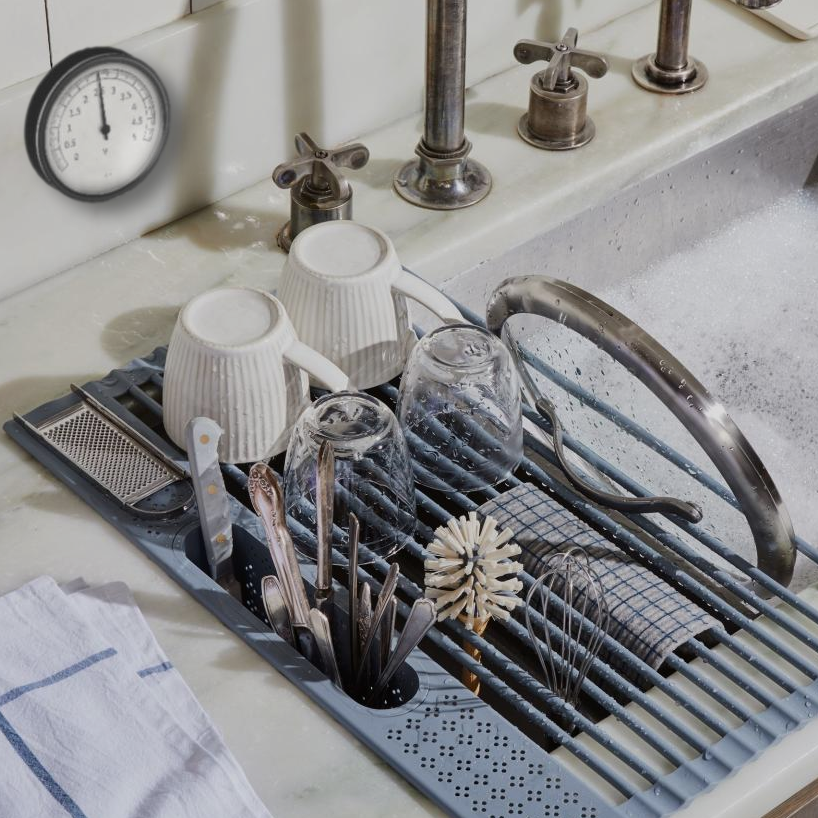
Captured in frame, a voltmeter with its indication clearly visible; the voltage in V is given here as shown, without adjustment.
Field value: 2.5 V
